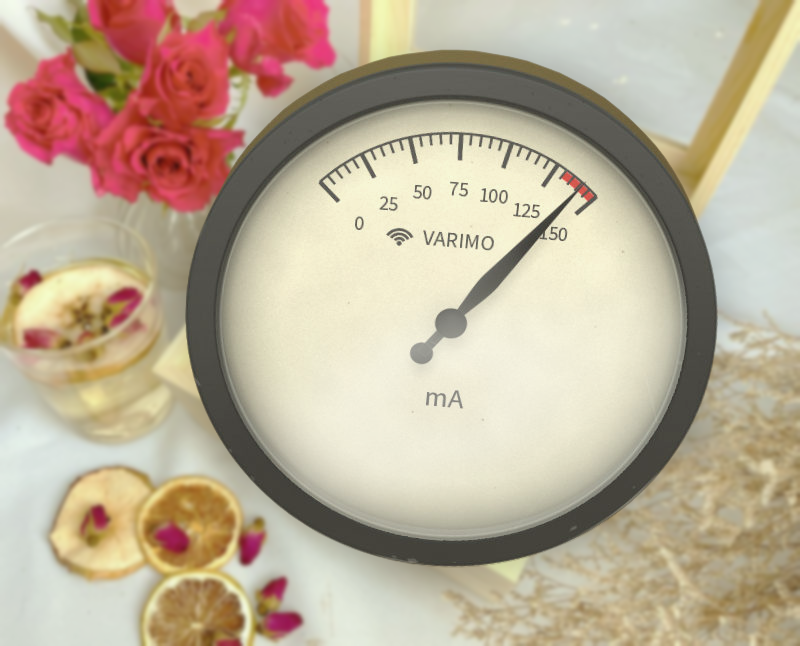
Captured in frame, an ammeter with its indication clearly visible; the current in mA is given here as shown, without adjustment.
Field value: 140 mA
